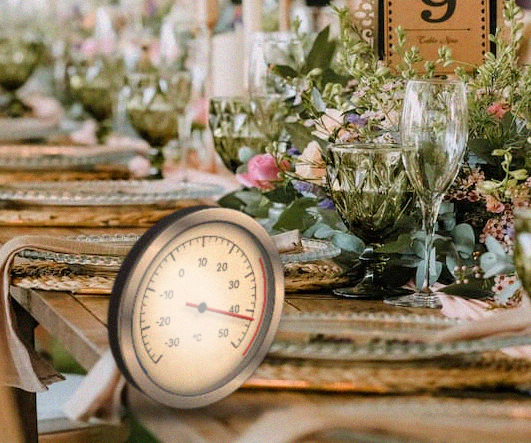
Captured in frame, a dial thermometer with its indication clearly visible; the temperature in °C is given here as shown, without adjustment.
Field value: 42 °C
